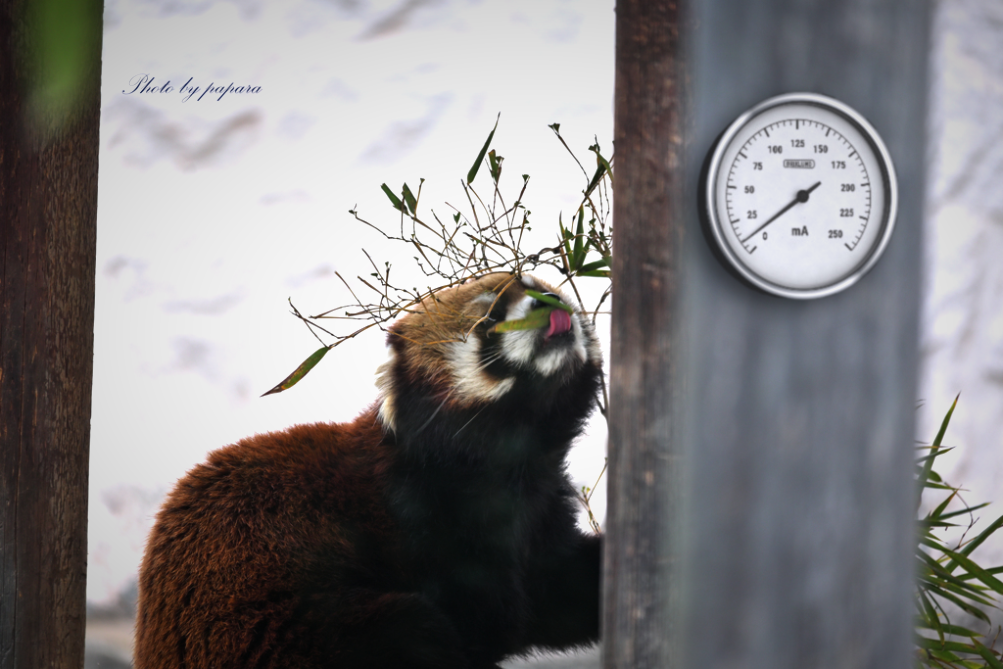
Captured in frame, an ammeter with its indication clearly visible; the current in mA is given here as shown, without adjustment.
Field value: 10 mA
